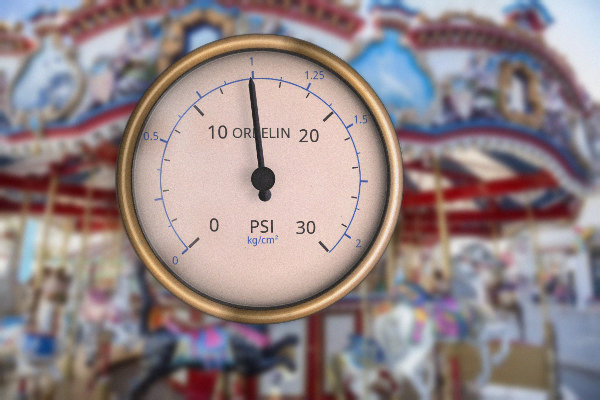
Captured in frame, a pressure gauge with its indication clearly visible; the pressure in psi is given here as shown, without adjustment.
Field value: 14 psi
